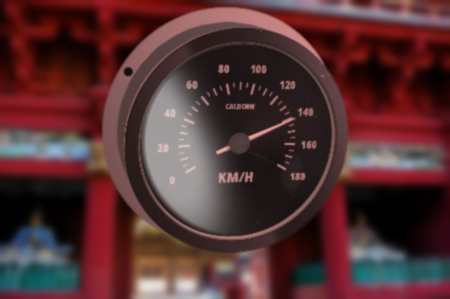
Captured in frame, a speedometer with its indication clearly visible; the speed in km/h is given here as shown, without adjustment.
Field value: 140 km/h
